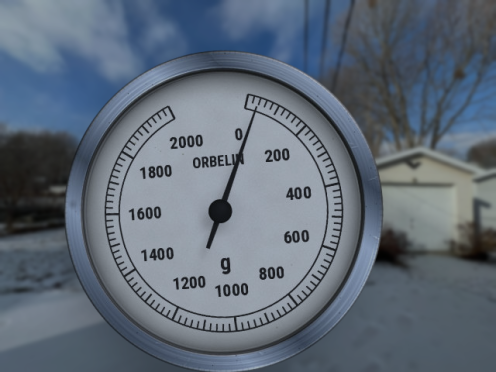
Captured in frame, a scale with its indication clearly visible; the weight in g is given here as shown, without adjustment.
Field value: 40 g
